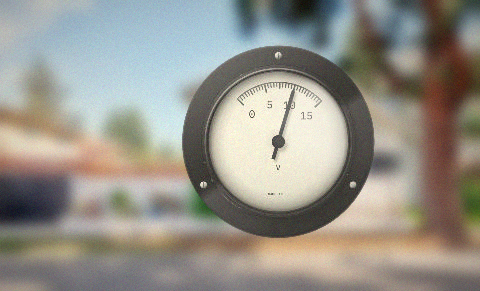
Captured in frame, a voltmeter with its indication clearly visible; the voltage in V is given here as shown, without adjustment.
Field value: 10 V
